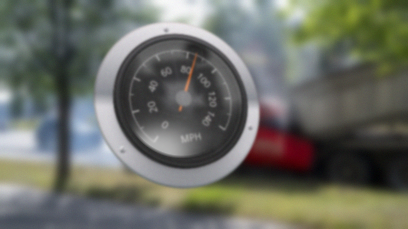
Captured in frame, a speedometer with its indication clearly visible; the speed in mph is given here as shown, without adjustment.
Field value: 85 mph
